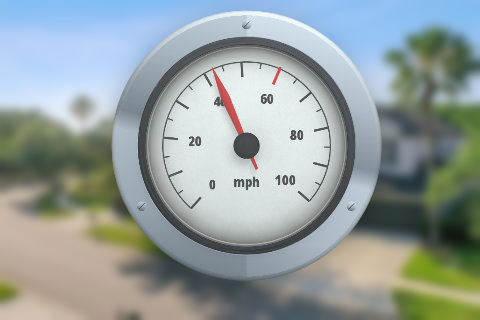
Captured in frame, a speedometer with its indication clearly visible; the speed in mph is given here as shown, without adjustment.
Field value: 42.5 mph
